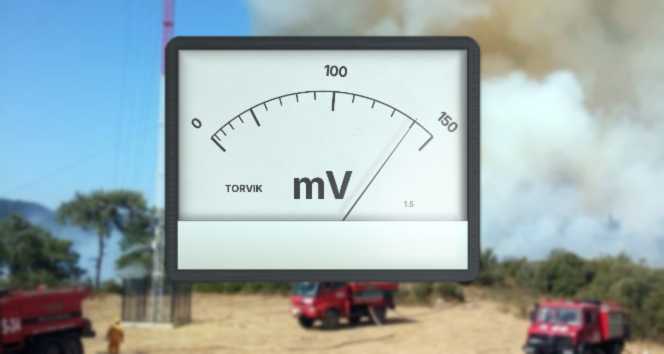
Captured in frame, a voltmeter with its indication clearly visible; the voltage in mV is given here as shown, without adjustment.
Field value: 140 mV
